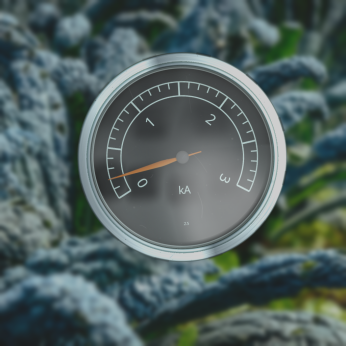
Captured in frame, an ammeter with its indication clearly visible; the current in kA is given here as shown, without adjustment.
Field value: 0.2 kA
